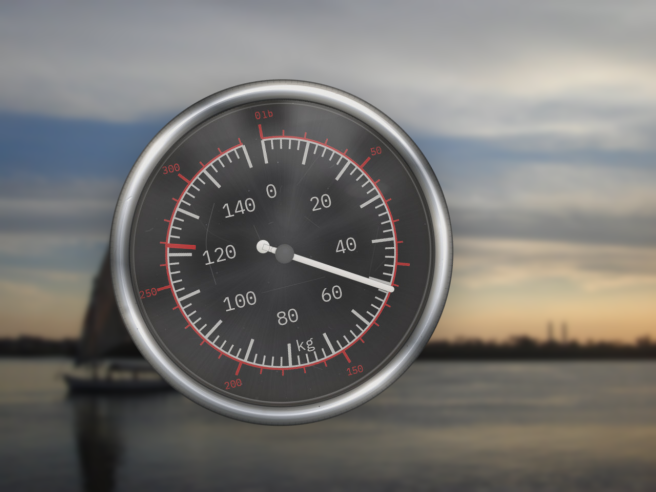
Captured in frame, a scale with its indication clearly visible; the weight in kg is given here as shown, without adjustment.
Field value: 51 kg
